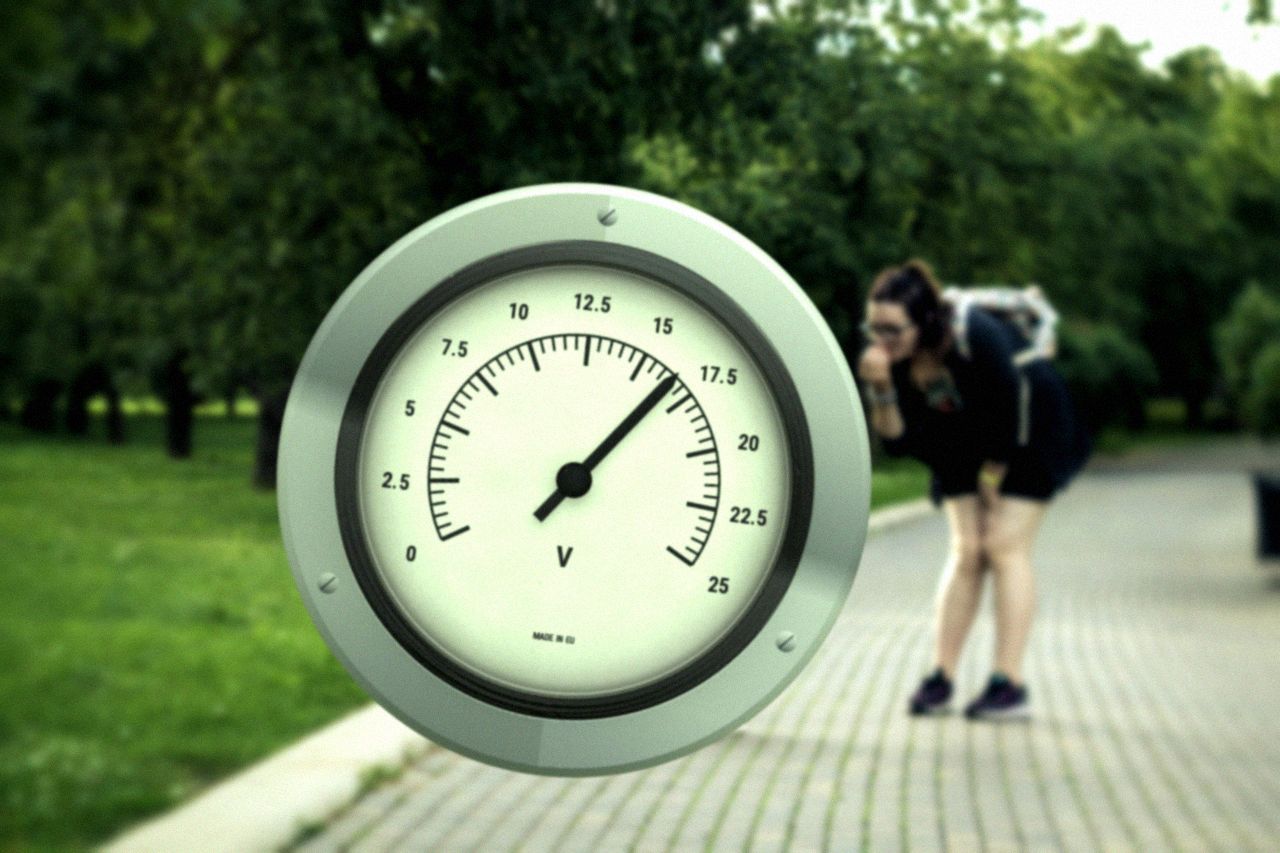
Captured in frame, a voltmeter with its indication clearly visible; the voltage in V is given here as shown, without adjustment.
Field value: 16.5 V
